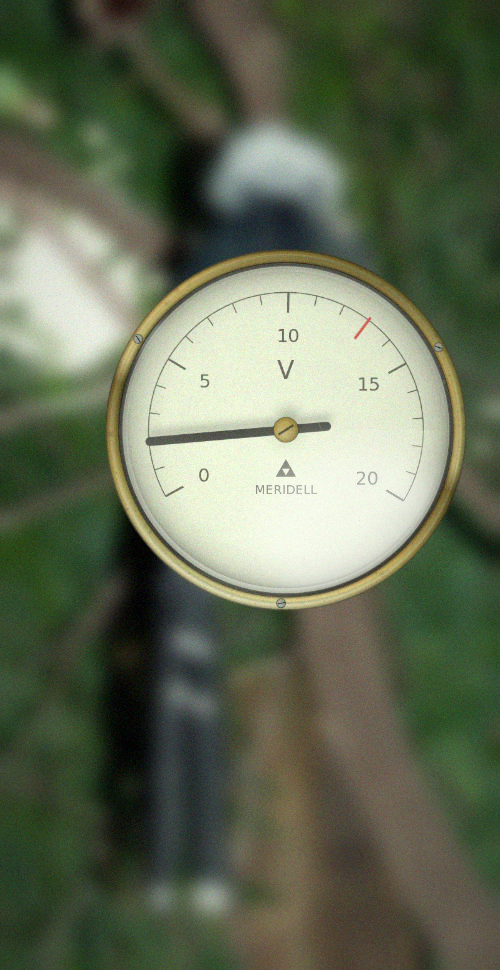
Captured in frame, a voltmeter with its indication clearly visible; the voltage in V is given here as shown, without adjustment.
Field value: 2 V
